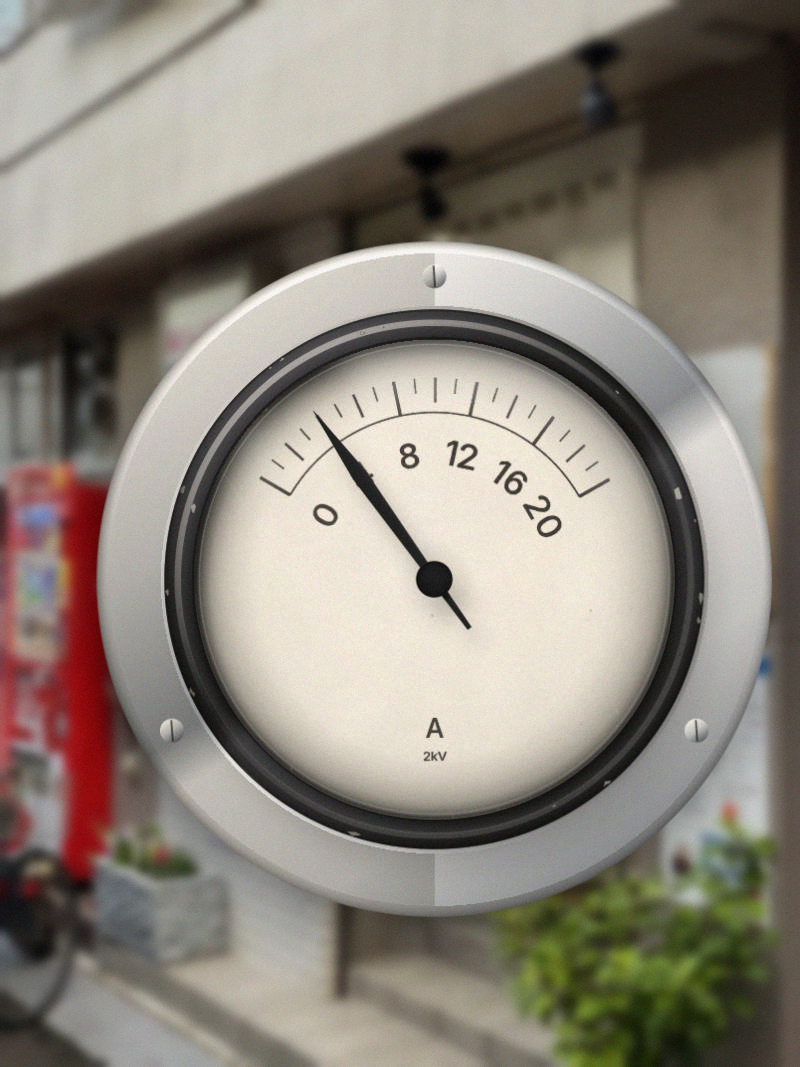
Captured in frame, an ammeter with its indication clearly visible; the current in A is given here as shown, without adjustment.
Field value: 4 A
